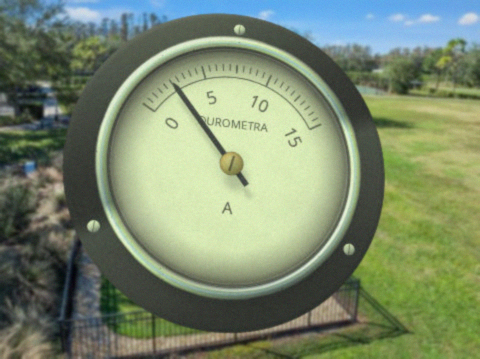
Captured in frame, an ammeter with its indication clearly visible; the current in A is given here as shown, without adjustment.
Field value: 2.5 A
